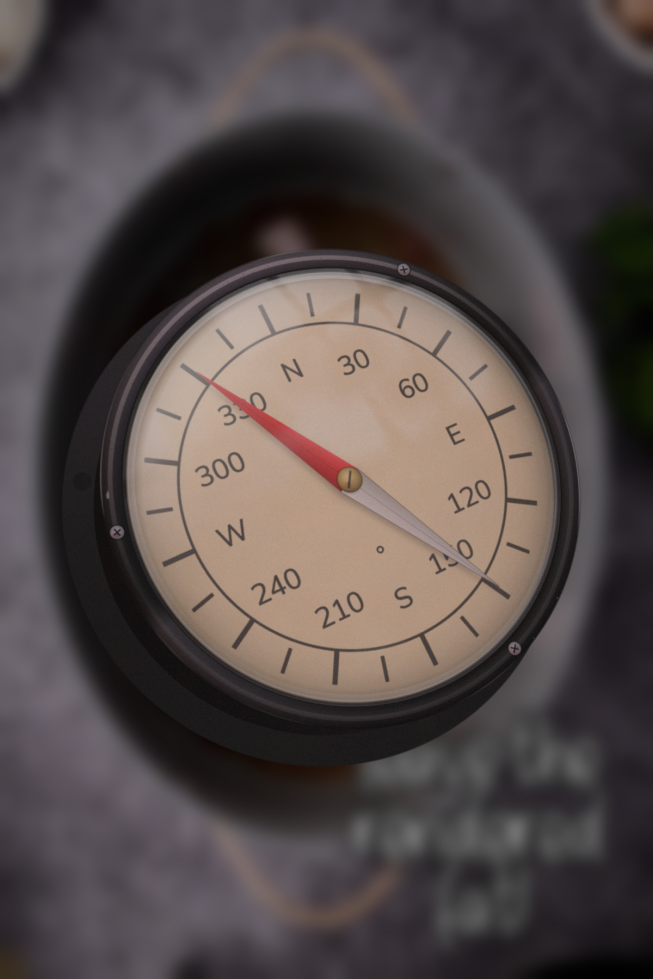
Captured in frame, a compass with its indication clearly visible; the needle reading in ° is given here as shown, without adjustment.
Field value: 330 °
